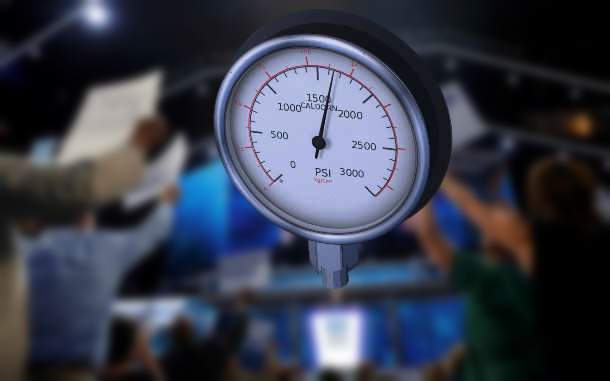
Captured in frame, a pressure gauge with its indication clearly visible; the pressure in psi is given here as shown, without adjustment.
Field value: 1650 psi
